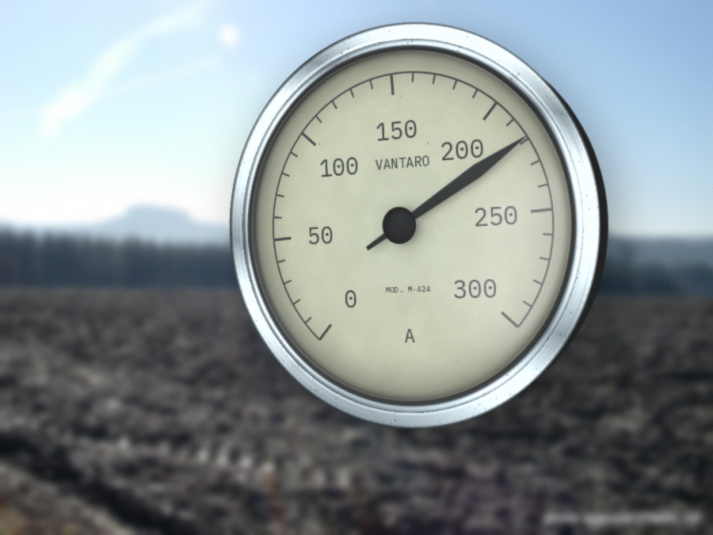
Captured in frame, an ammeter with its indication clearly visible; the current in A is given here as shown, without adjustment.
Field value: 220 A
